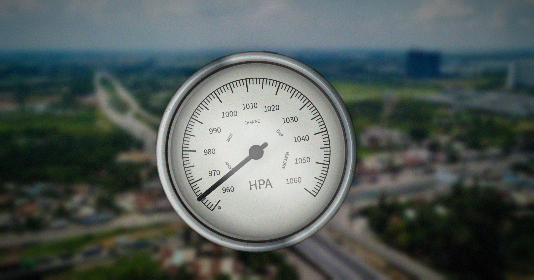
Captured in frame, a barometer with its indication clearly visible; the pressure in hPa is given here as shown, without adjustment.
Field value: 965 hPa
